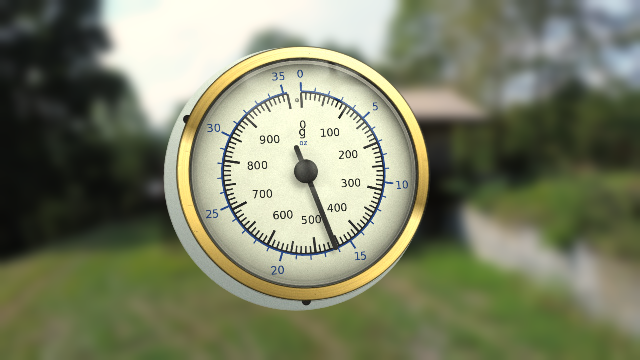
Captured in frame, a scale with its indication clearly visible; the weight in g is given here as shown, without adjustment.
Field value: 460 g
